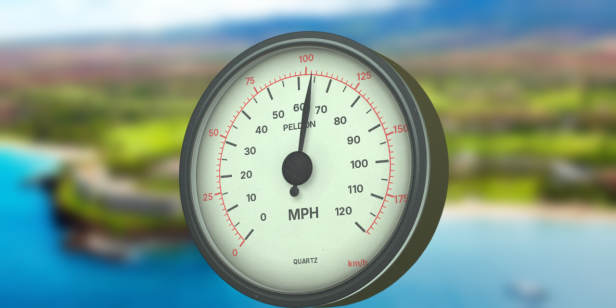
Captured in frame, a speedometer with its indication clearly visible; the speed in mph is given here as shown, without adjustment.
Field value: 65 mph
